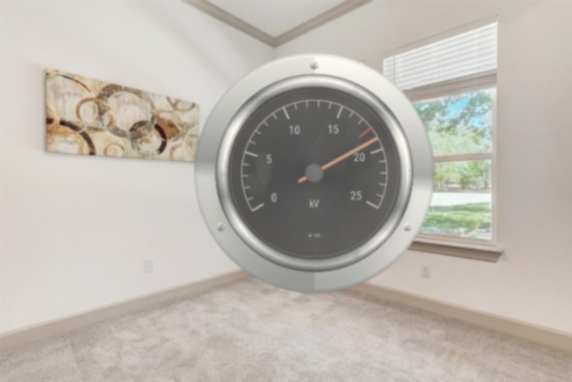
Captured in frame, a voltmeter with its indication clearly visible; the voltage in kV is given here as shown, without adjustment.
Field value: 19 kV
